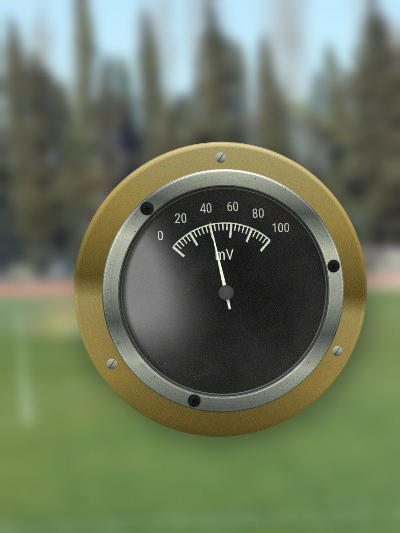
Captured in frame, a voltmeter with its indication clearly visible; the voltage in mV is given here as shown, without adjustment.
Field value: 40 mV
